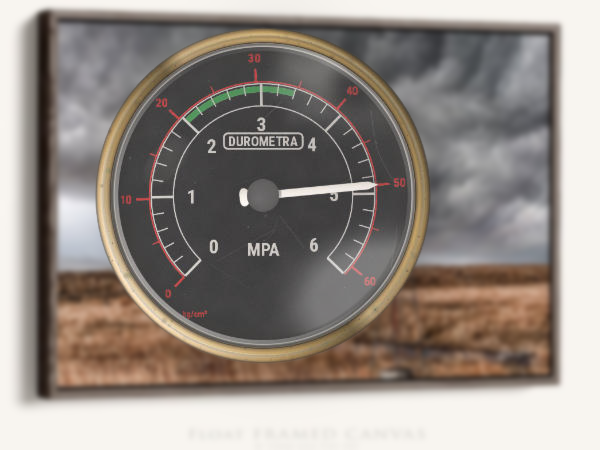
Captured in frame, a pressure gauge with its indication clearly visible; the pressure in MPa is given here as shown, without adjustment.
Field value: 4.9 MPa
